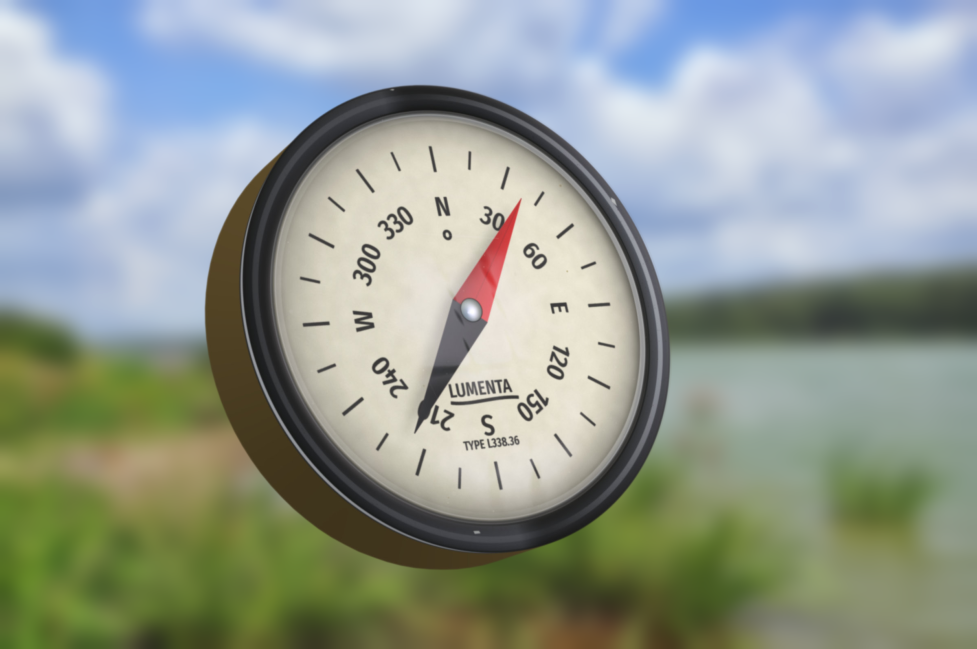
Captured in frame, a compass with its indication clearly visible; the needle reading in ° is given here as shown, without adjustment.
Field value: 37.5 °
